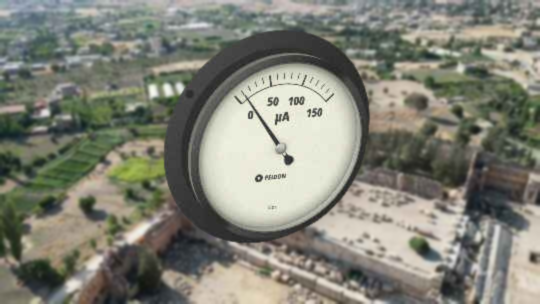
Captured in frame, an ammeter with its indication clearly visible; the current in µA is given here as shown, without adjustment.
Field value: 10 µA
